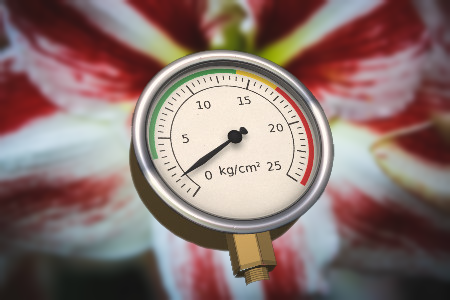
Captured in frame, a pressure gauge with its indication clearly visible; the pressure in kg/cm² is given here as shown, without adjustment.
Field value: 1.5 kg/cm²
